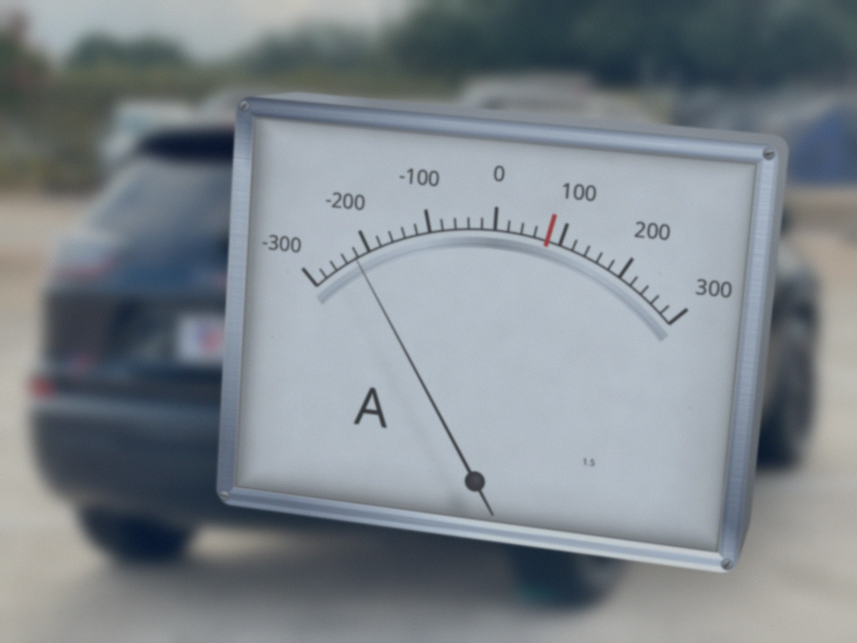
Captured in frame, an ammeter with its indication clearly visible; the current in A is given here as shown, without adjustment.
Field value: -220 A
